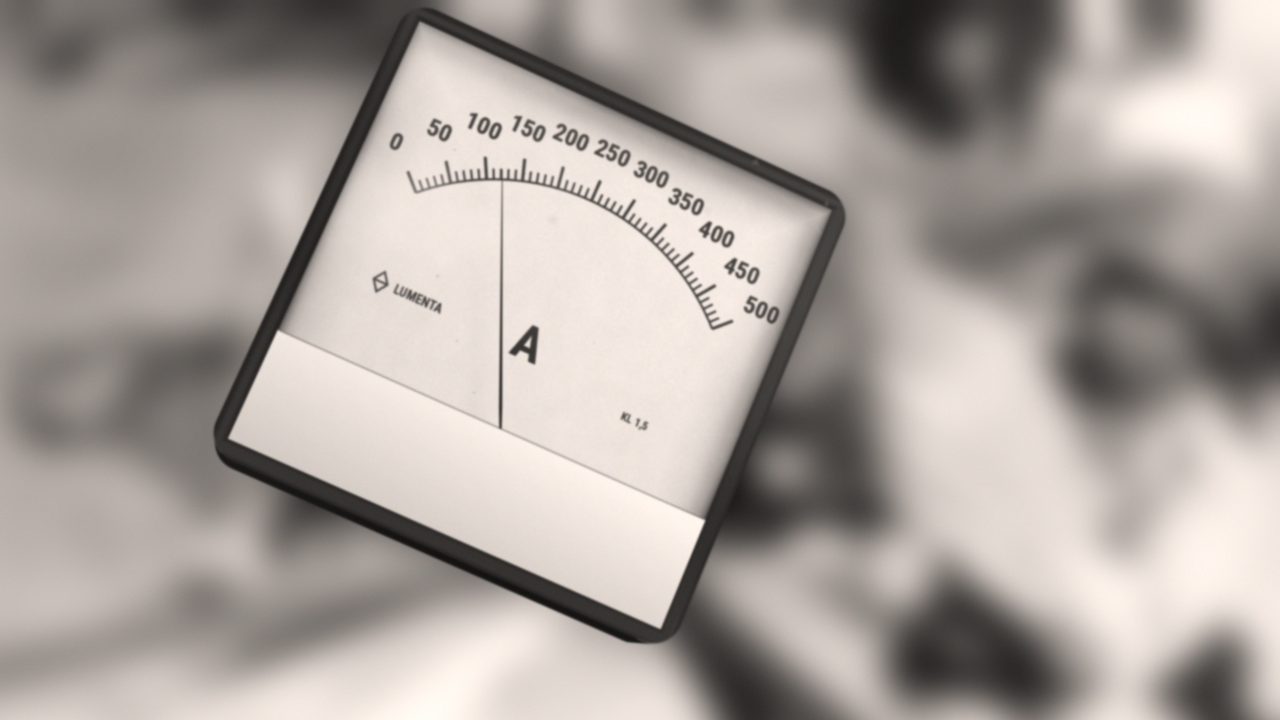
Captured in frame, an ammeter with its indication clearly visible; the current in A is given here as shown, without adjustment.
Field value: 120 A
